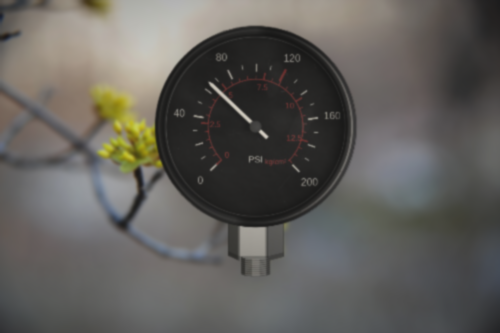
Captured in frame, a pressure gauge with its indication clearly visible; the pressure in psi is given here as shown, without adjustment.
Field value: 65 psi
